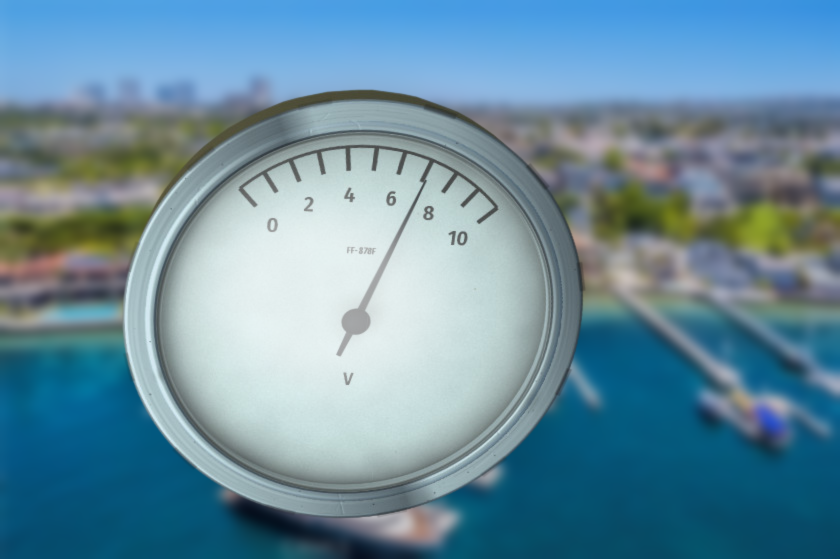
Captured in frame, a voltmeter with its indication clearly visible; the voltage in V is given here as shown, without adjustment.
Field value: 7 V
